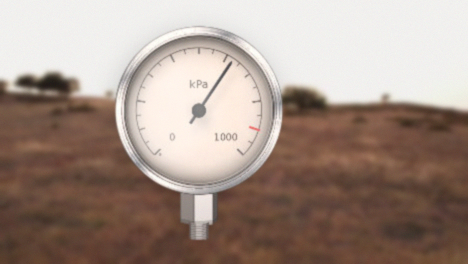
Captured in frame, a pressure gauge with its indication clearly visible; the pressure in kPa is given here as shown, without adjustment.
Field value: 625 kPa
